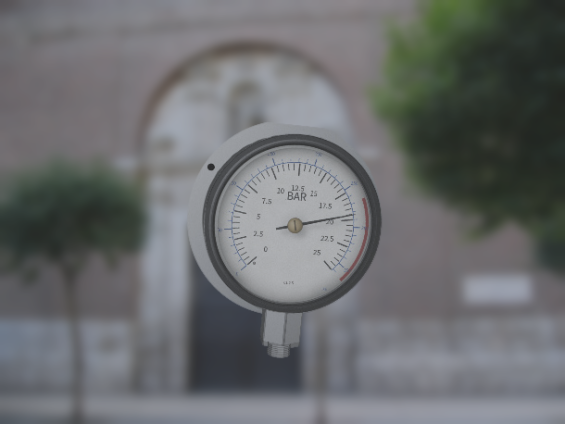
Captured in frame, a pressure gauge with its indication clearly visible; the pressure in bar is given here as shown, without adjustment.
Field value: 19.5 bar
